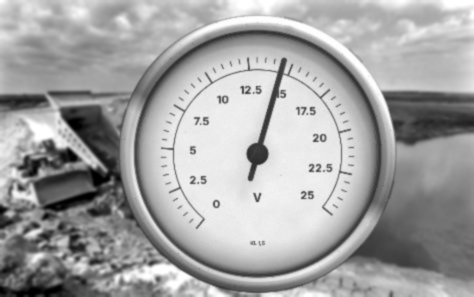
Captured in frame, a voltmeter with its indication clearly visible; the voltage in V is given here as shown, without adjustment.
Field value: 14.5 V
